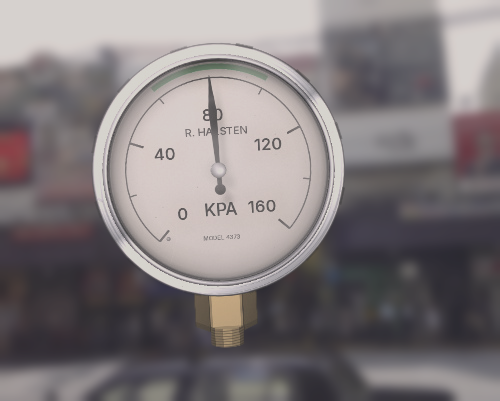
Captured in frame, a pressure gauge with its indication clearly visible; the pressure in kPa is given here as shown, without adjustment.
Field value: 80 kPa
